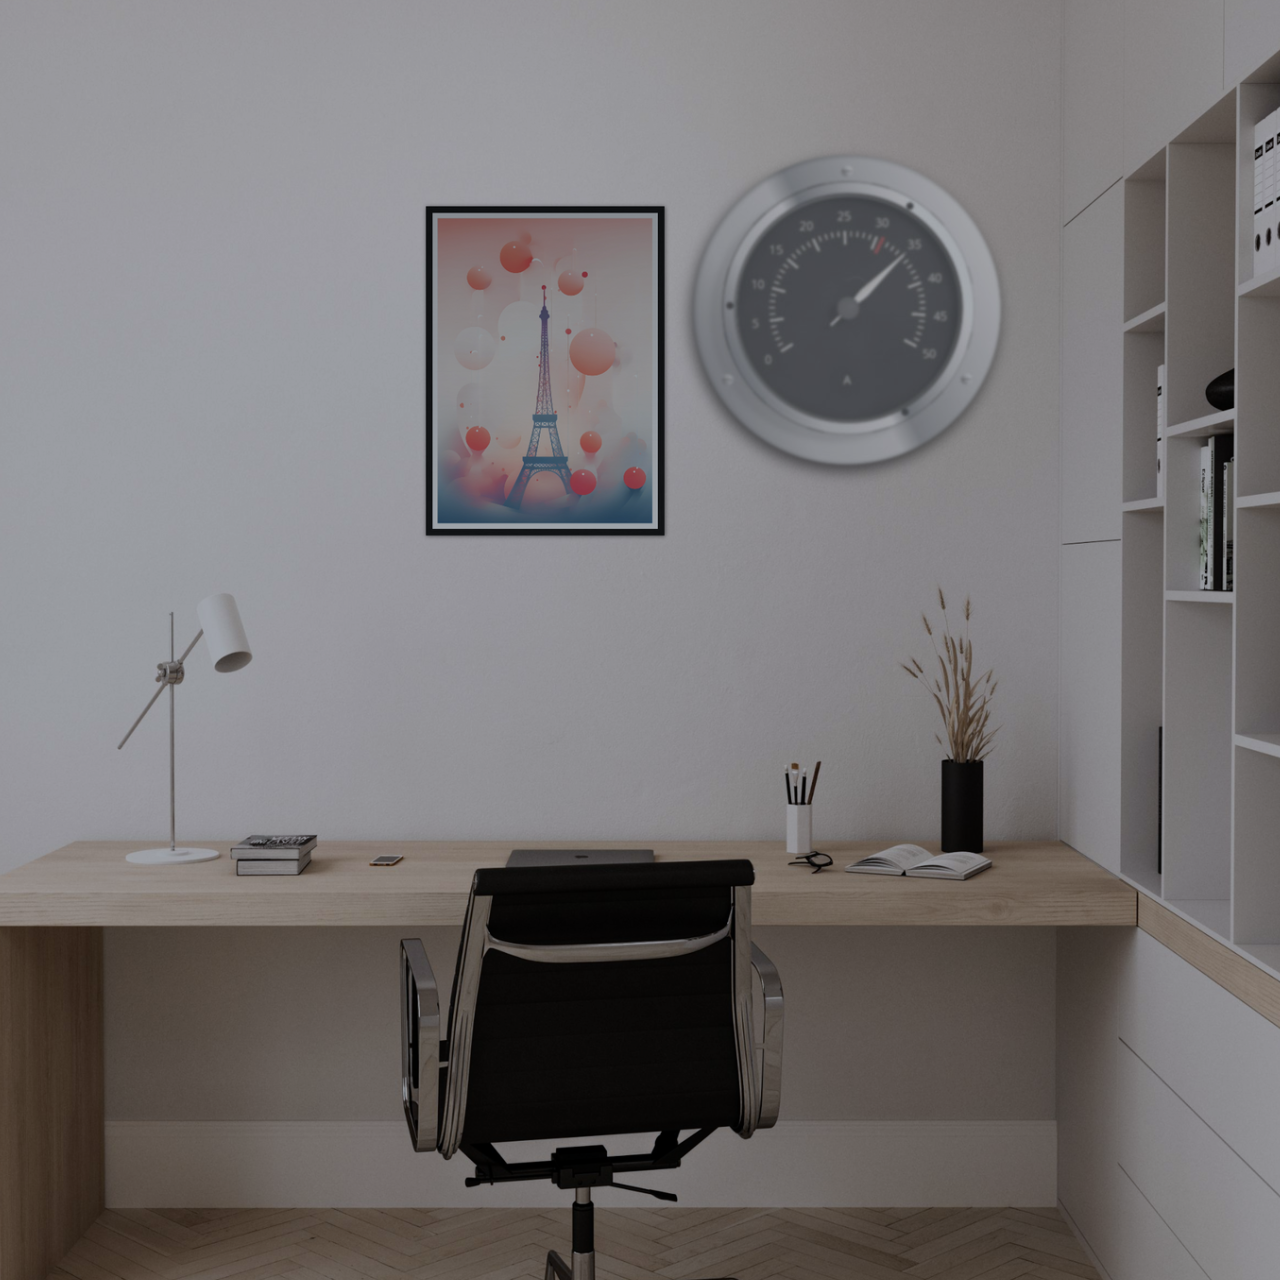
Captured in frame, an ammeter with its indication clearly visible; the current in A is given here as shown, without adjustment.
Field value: 35 A
